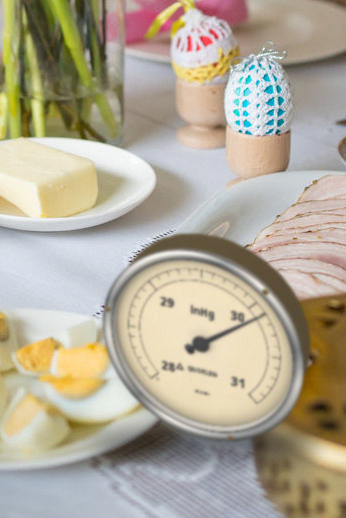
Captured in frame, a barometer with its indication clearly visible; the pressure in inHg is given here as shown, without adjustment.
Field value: 30.1 inHg
